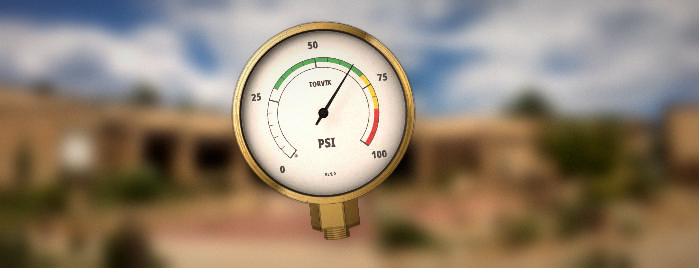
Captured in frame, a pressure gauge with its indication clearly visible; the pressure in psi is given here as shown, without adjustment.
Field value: 65 psi
